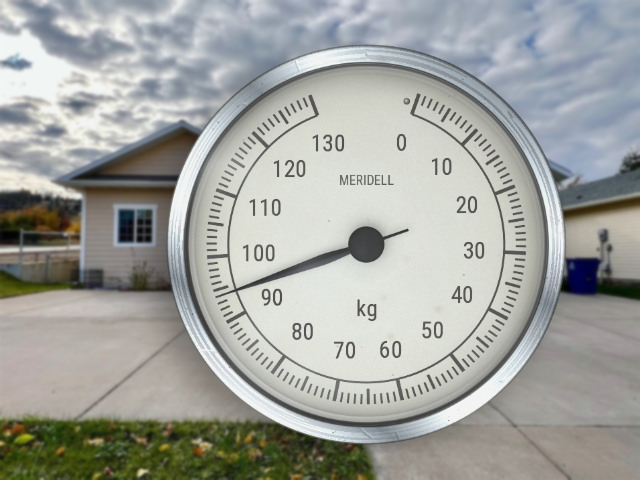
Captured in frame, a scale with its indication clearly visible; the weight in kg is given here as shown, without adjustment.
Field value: 94 kg
